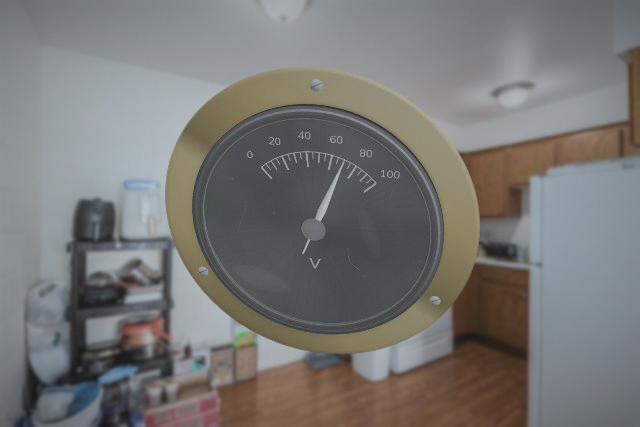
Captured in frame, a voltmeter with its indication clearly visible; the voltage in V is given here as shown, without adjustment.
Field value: 70 V
